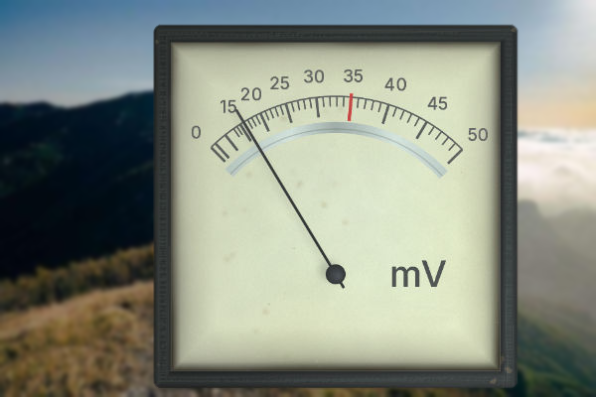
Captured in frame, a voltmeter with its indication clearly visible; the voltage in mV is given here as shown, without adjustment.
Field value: 16 mV
